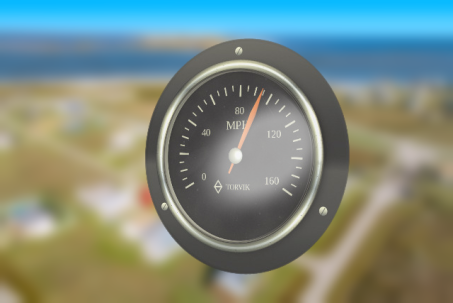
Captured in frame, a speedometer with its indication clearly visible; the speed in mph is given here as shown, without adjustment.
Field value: 95 mph
